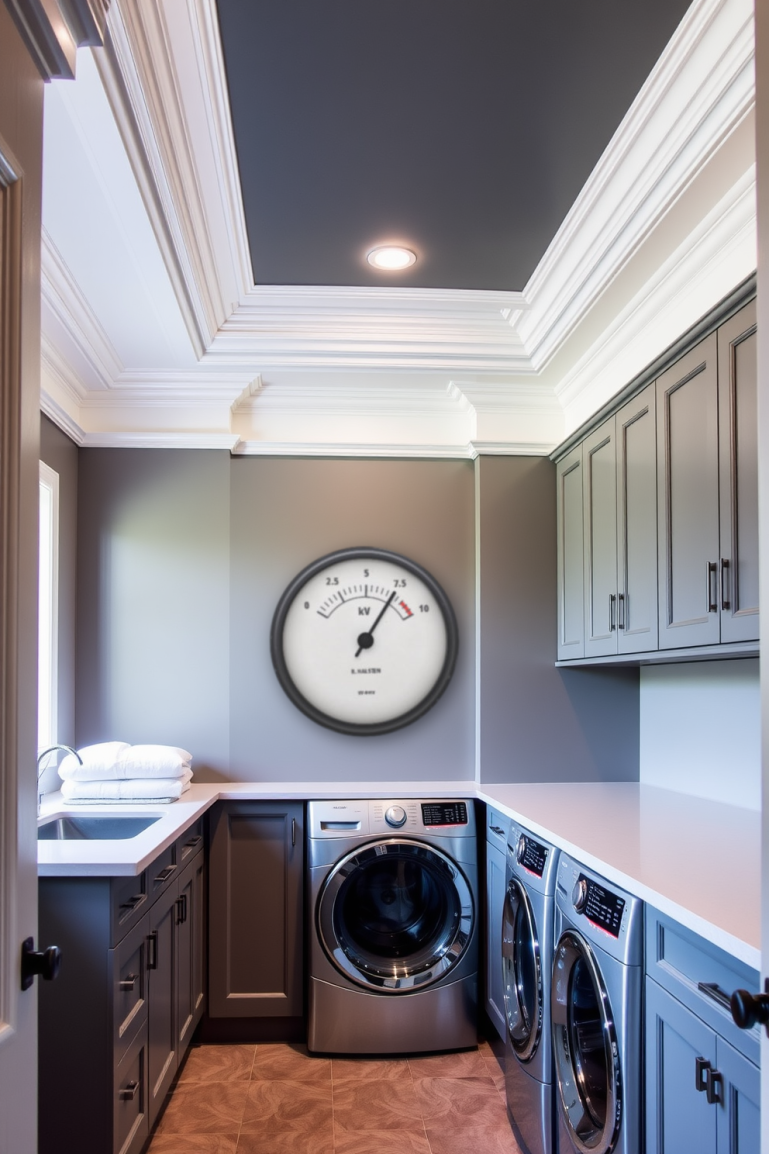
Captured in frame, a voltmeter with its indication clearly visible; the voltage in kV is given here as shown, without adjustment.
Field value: 7.5 kV
